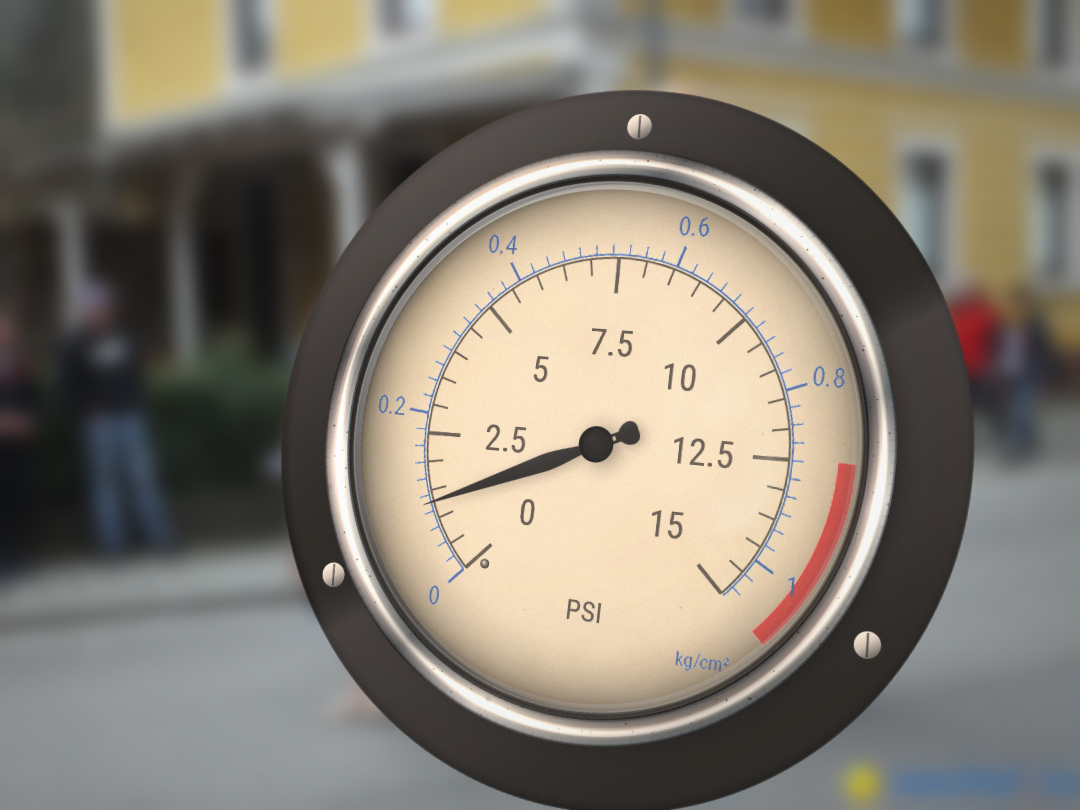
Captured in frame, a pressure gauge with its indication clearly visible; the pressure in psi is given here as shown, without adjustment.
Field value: 1.25 psi
